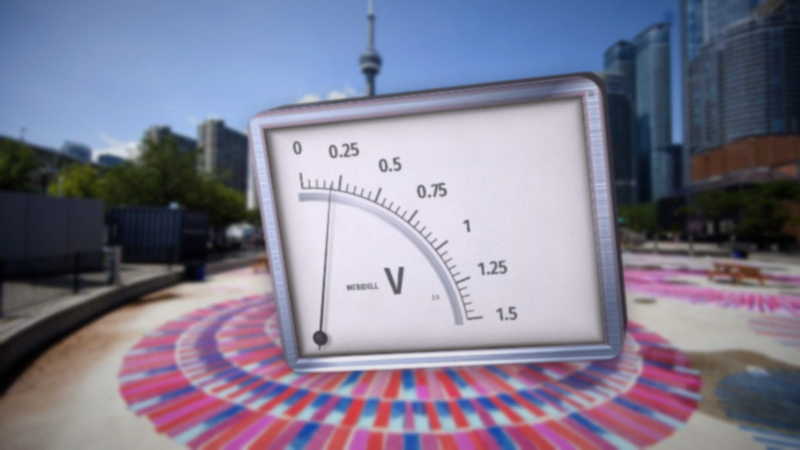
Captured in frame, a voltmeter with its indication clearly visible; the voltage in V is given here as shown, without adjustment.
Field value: 0.2 V
